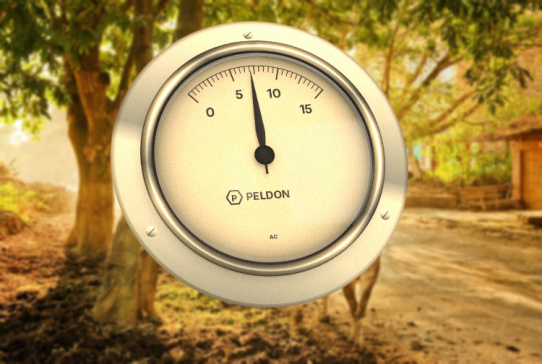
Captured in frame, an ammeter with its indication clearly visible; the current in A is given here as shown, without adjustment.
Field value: 7 A
